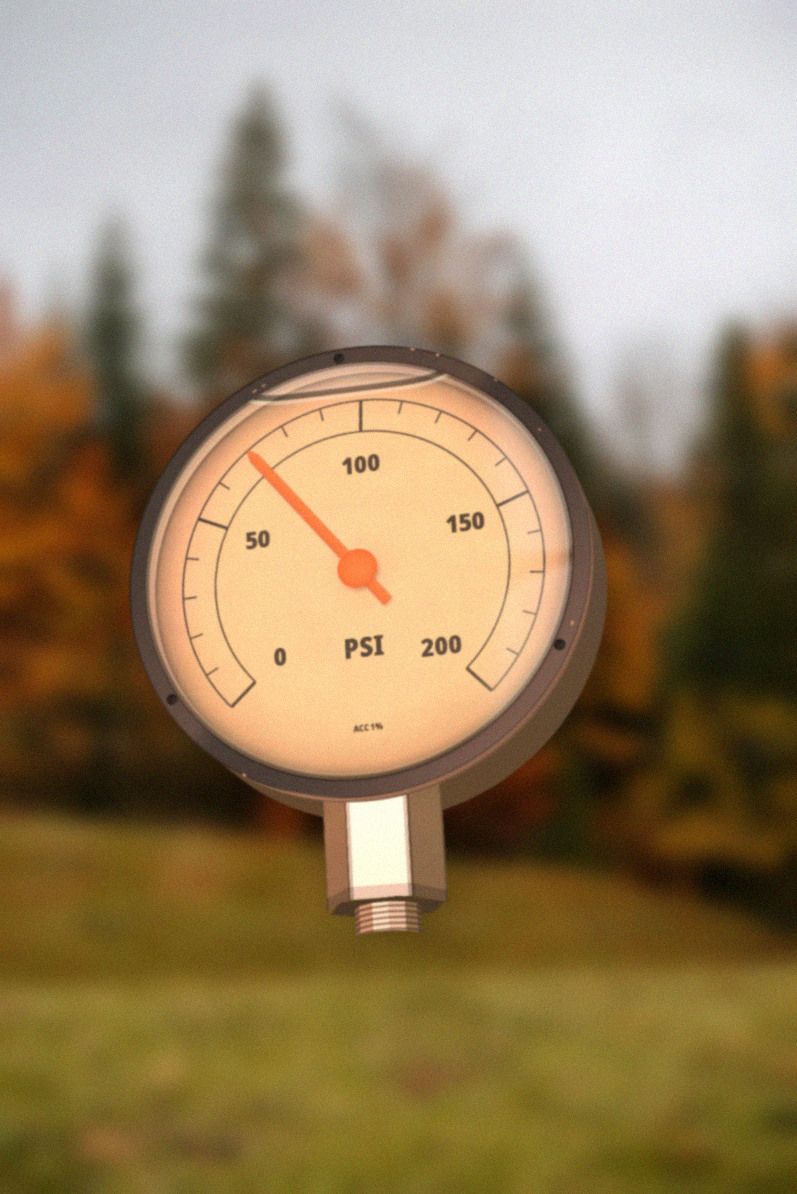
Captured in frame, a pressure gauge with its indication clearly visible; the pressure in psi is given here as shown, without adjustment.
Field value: 70 psi
